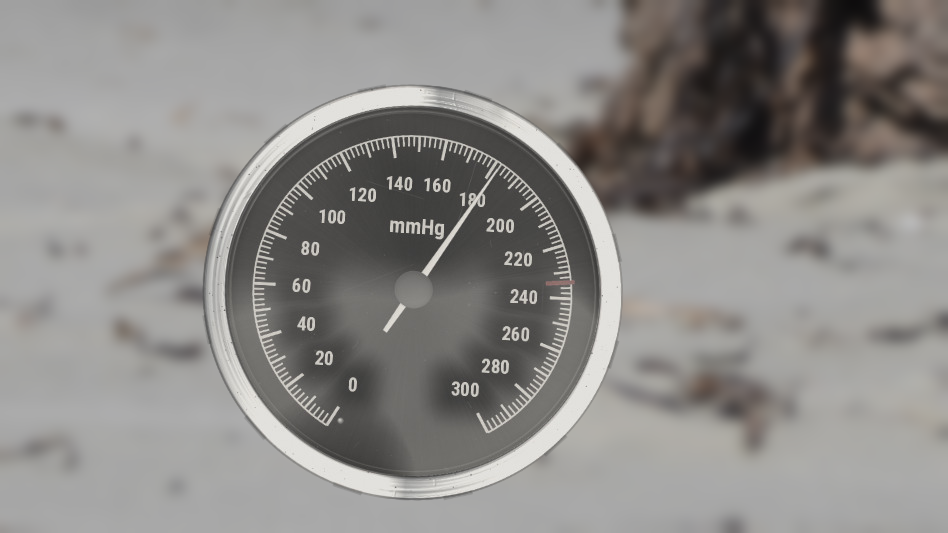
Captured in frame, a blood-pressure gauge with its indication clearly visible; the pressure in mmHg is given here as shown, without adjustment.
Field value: 182 mmHg
